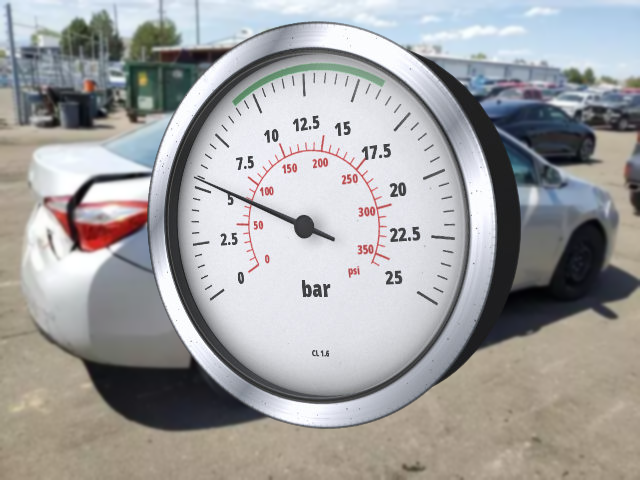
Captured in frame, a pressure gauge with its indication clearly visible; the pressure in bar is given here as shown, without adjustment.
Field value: 5.5 bar
